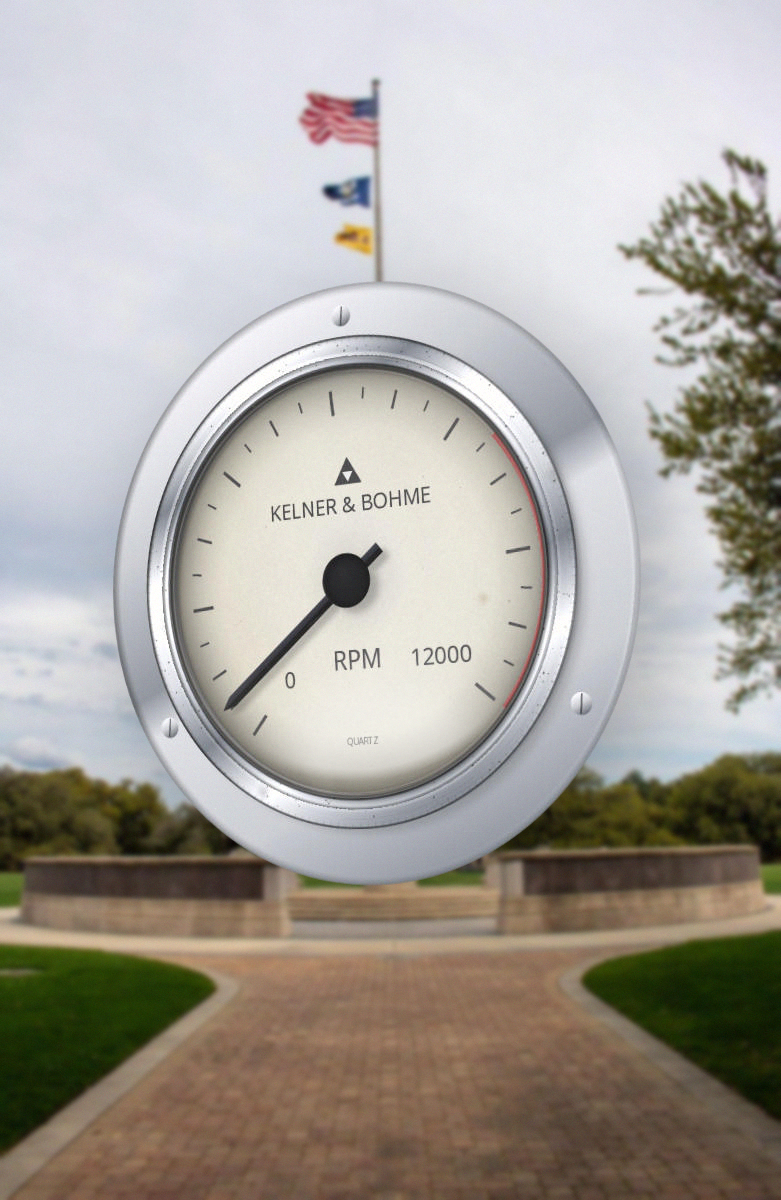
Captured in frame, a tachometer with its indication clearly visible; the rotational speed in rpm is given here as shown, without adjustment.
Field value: 500 rpm
